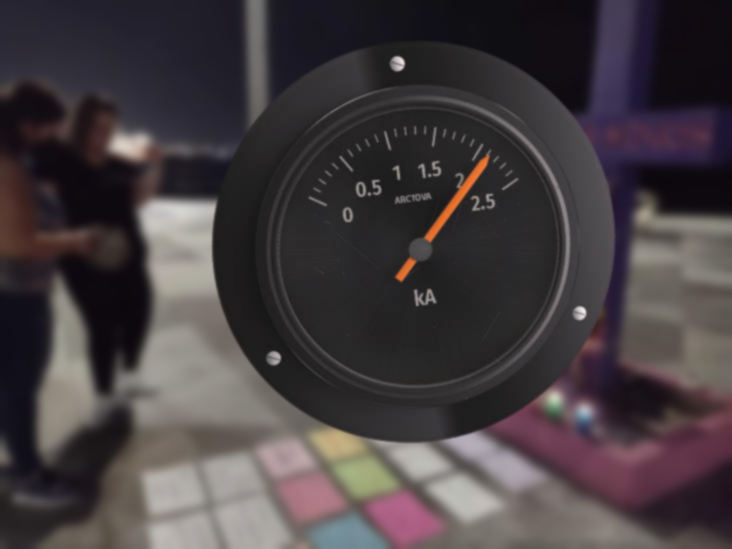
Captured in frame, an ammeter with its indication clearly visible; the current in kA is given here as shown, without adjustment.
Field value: 2.1 kA
